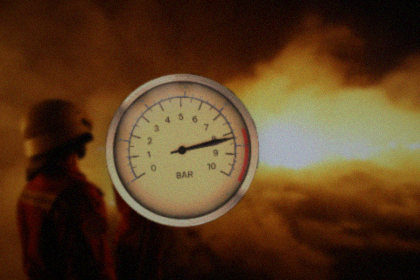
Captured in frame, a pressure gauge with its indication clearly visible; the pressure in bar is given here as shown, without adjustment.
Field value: 8.25 bar
